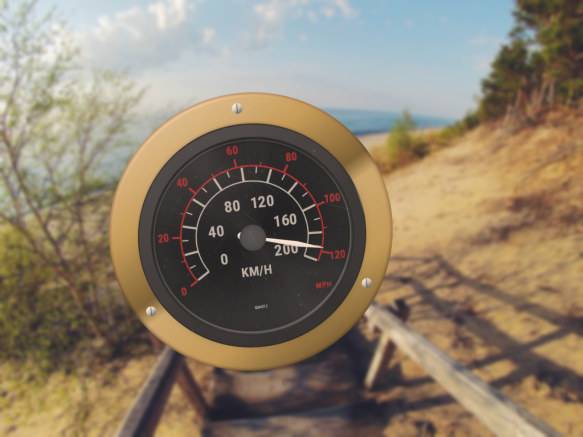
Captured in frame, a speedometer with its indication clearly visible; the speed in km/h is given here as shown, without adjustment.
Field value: 190 km/h
